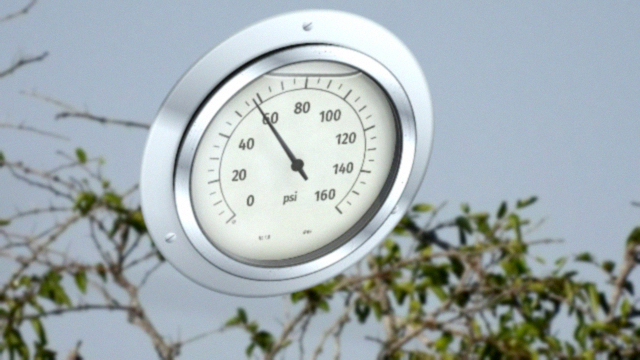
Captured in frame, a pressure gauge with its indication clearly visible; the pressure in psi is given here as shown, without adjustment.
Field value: 57.5 psi
